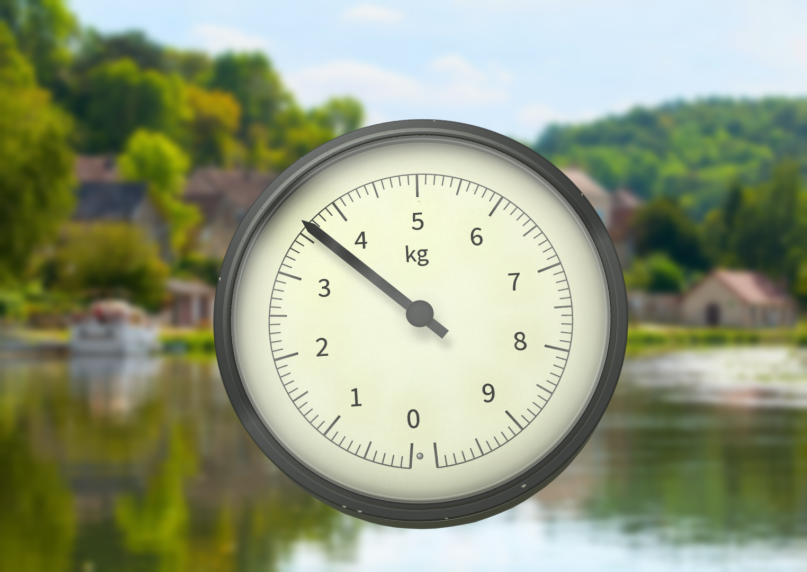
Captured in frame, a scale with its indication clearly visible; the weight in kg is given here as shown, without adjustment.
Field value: 3.6 kg
